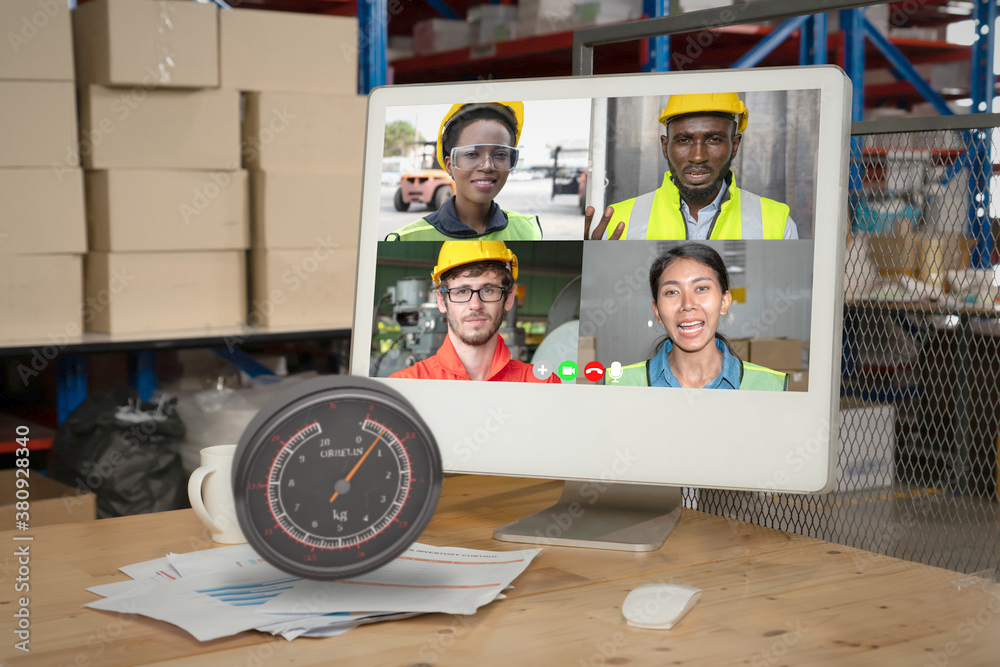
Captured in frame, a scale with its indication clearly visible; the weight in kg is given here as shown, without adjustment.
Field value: 0.5 kg
